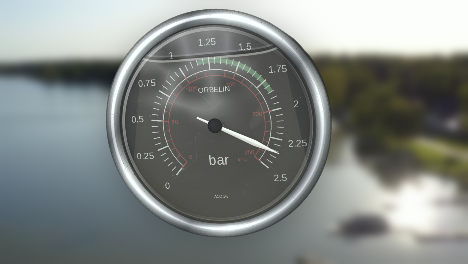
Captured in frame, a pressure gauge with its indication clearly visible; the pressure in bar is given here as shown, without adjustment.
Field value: 2.35 bar
